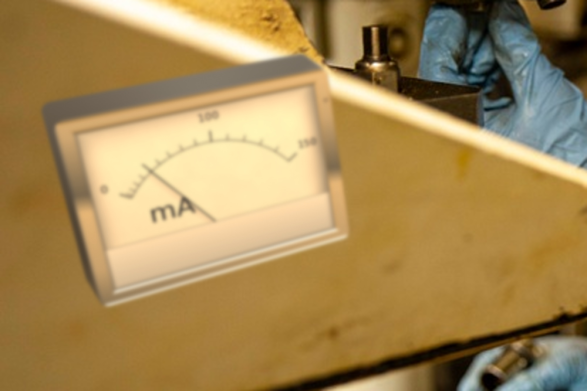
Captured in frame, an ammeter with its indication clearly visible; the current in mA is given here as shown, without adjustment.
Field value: 50 mA
